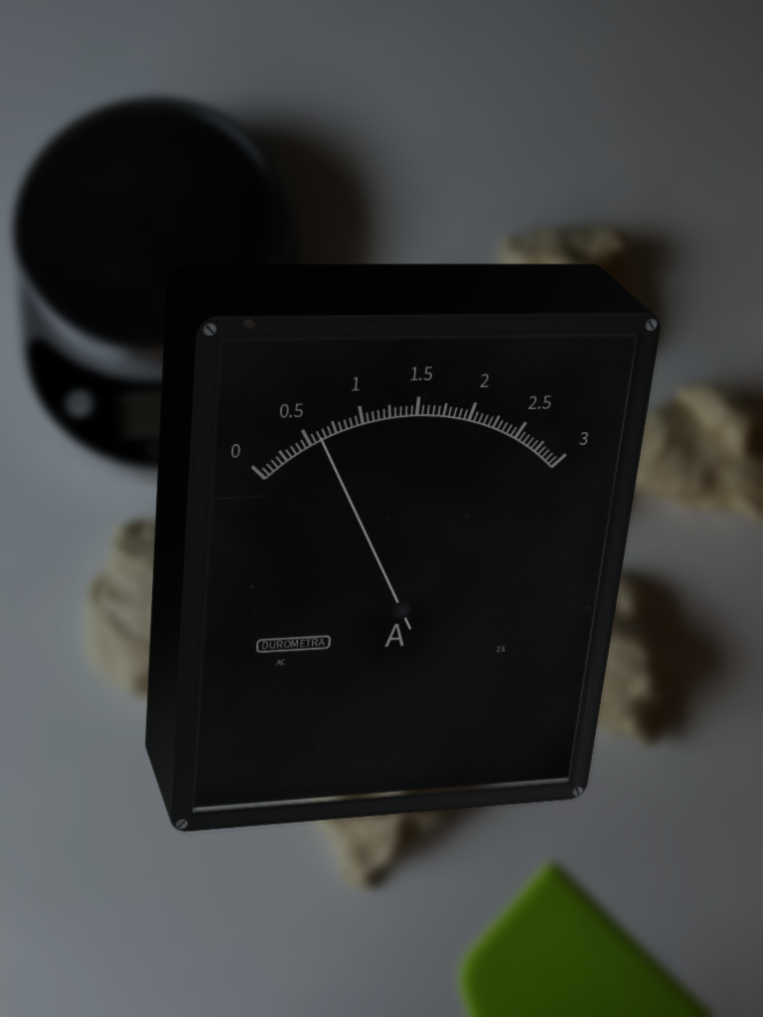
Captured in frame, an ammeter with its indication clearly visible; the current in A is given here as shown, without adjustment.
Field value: 0.6 A
